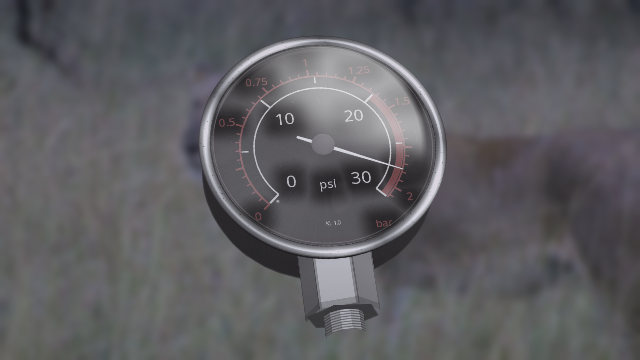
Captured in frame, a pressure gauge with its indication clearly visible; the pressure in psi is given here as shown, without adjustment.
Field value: 27.5 psi
